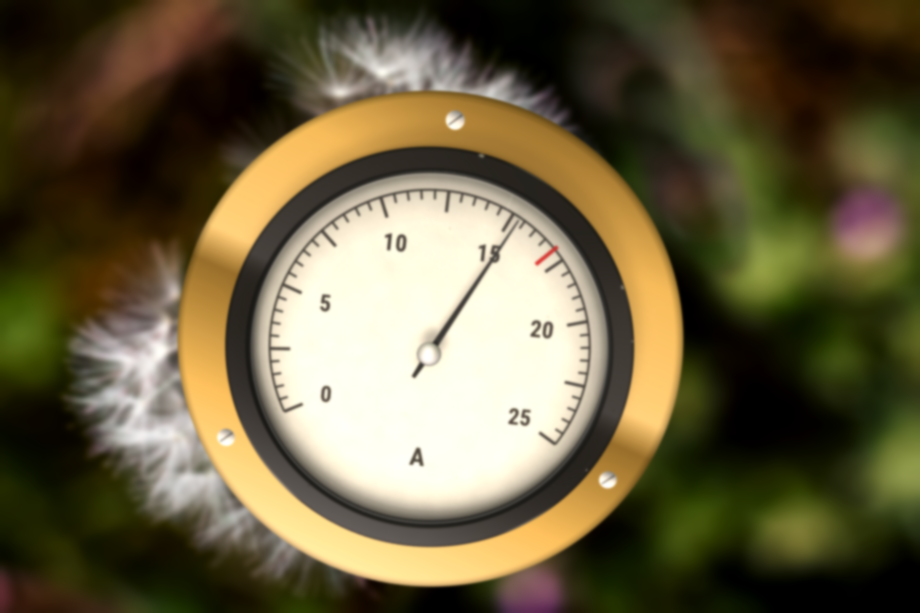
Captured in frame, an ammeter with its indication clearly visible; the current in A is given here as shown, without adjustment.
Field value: 15.25 A
